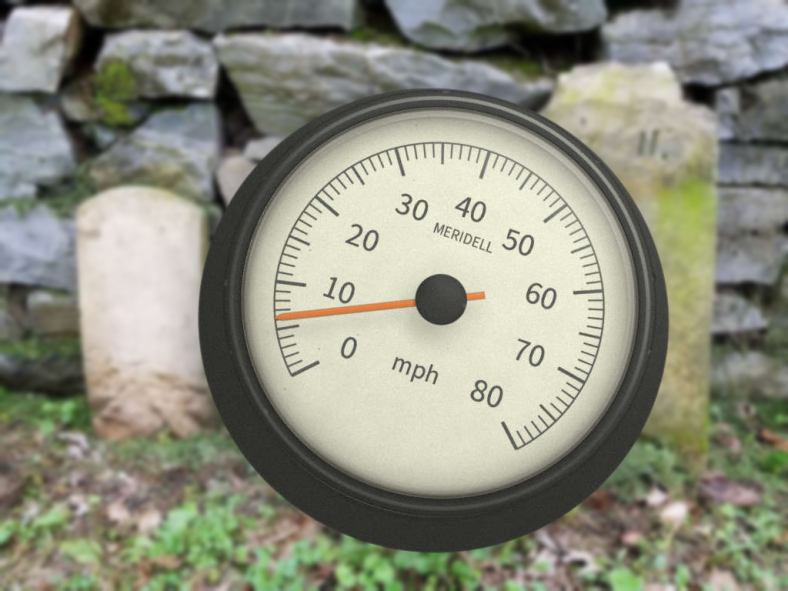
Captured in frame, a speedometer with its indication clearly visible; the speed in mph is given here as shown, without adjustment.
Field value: 6 mph
